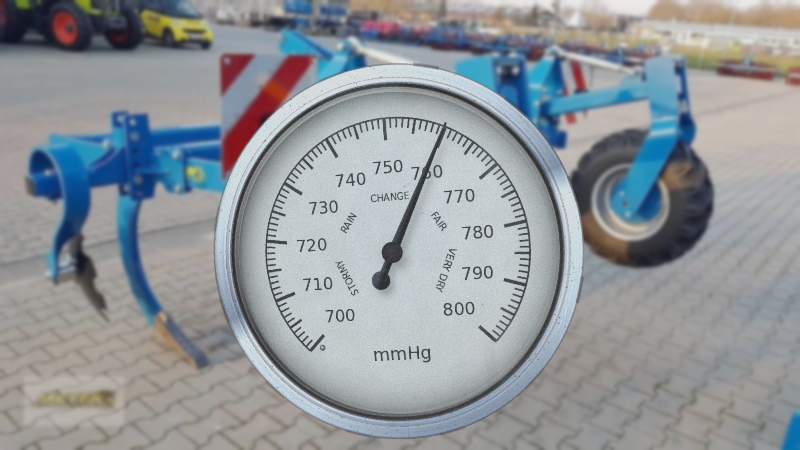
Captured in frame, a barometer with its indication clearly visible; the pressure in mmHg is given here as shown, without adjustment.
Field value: 760 mmHg
